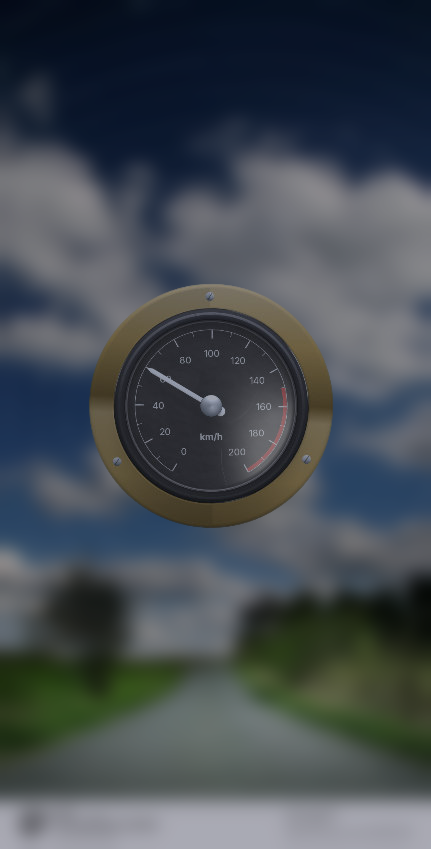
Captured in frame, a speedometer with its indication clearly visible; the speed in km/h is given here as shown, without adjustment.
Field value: 60 km/h
